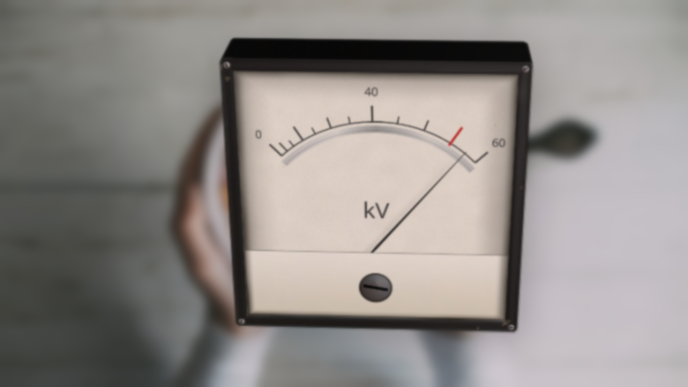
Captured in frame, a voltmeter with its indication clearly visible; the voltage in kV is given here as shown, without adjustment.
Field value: 57.5 kV
